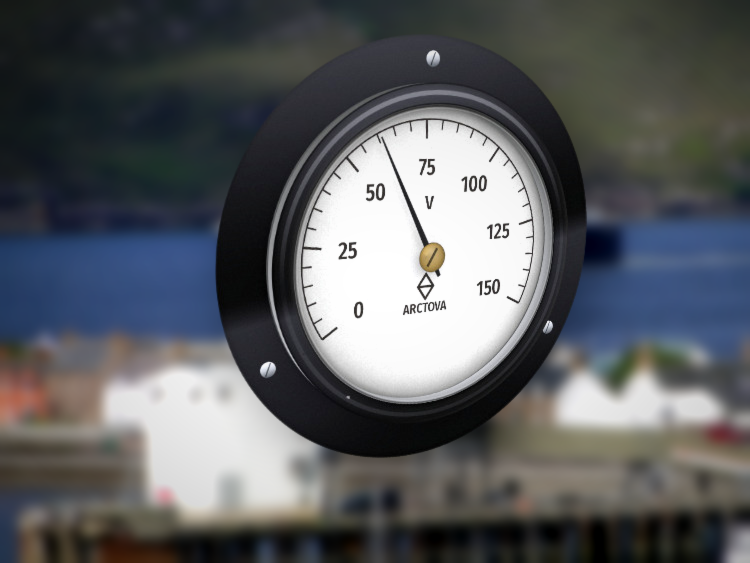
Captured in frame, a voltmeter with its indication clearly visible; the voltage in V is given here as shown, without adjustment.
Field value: 60 V
